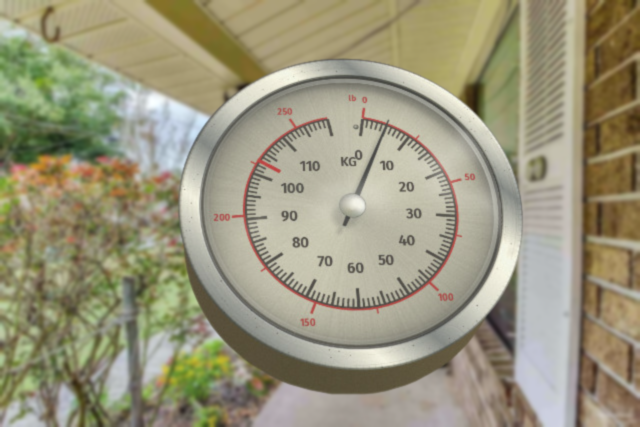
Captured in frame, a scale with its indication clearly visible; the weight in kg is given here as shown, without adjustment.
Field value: 5 kg
